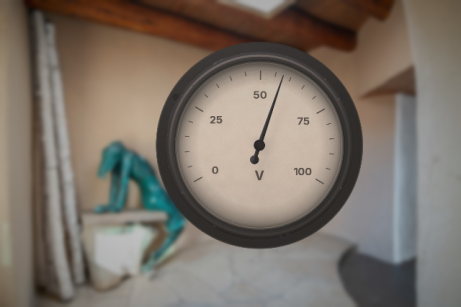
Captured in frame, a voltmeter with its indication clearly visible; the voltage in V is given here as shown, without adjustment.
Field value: 57.5 V
